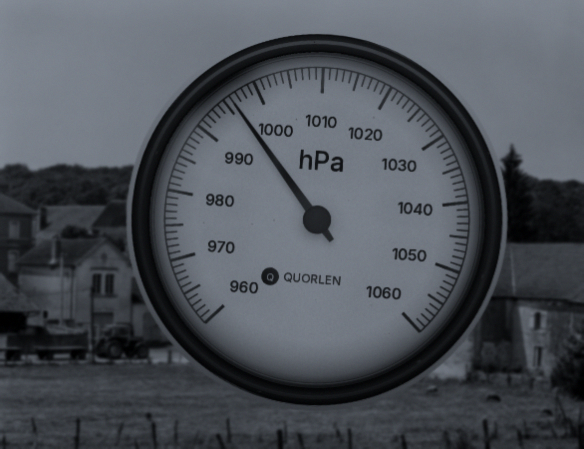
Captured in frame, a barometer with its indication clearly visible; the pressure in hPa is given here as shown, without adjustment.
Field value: 996 hPa
